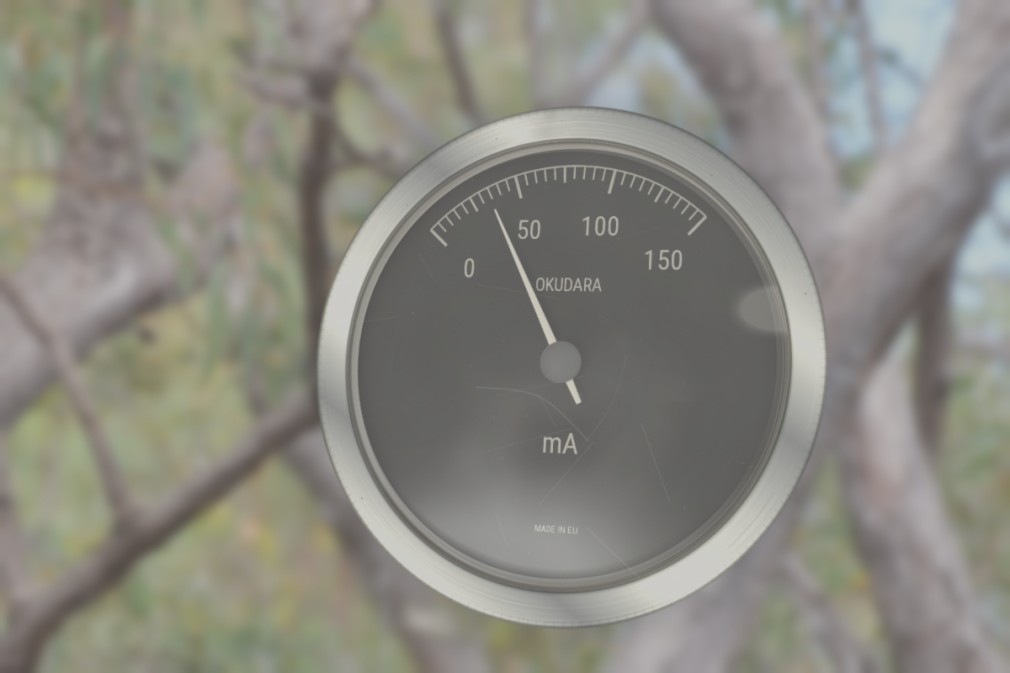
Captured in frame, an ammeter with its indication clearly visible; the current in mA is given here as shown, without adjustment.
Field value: 35 mA
